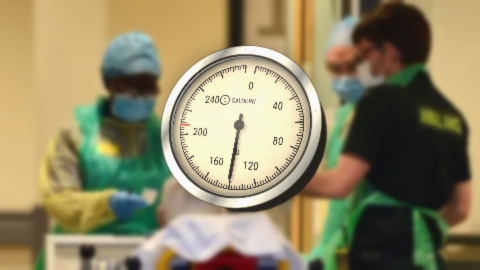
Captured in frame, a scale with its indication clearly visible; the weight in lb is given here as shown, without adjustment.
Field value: 140 lb
